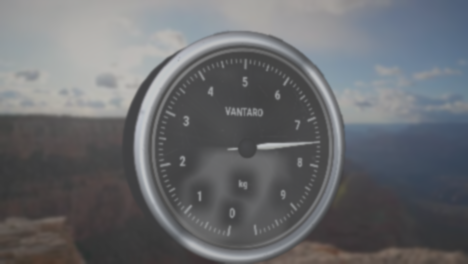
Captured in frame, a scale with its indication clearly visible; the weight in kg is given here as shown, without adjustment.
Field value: 7.5 kg
